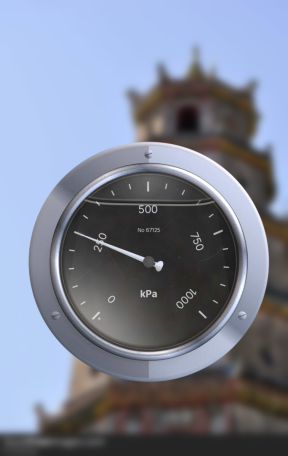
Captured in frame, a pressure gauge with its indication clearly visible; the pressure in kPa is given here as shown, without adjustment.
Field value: 250 kPa
